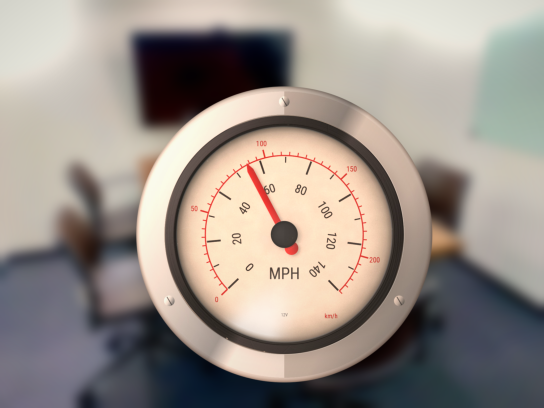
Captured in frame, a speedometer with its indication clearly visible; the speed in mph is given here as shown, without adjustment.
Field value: 55 mph
